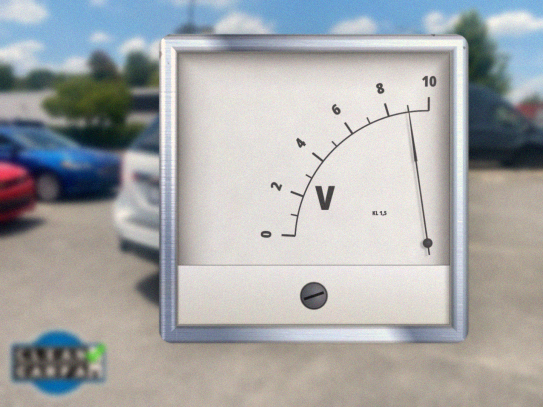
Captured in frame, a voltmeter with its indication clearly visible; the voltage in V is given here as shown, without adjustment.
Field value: 9 V
